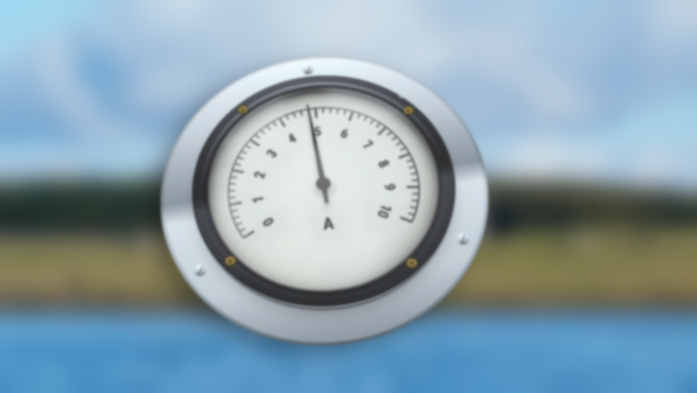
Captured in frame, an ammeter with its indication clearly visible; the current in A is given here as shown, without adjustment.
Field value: 4.8 A
